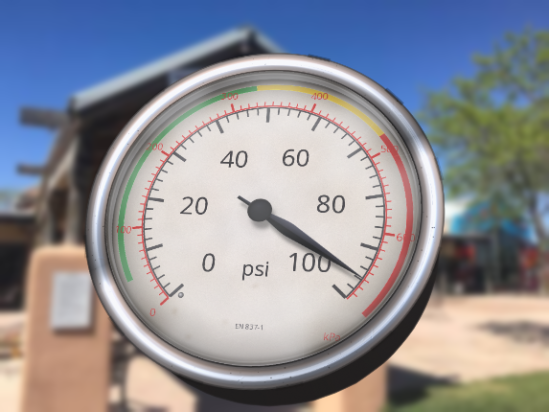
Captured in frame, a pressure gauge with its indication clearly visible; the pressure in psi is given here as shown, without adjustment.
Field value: 96 psi
